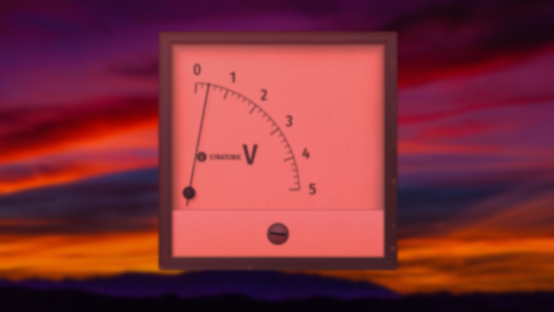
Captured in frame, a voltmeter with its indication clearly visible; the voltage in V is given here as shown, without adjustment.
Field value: 0.4 V
